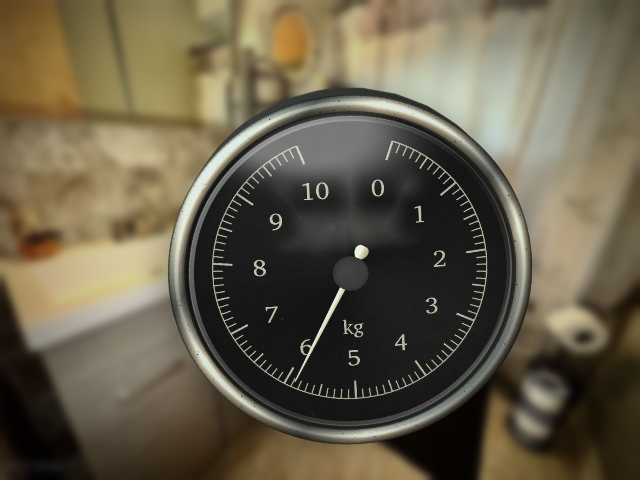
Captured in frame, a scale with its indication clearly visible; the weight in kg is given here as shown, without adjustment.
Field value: 5.9 kg
